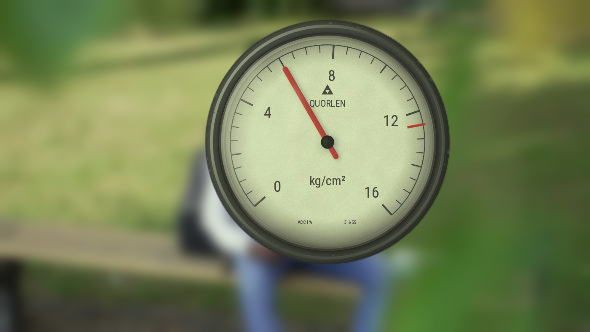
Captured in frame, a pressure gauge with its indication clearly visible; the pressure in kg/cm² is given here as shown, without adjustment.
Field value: 6 kg/cm²
